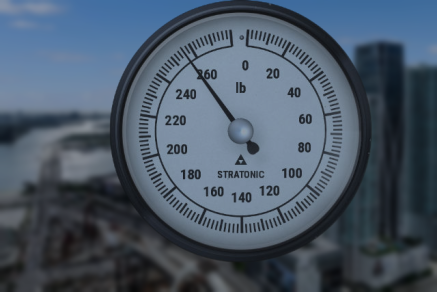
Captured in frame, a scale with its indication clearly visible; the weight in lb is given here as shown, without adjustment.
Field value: 256 lb
